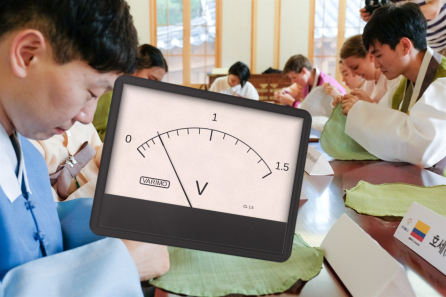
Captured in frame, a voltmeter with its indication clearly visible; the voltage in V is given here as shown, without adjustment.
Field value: 0.5 V
